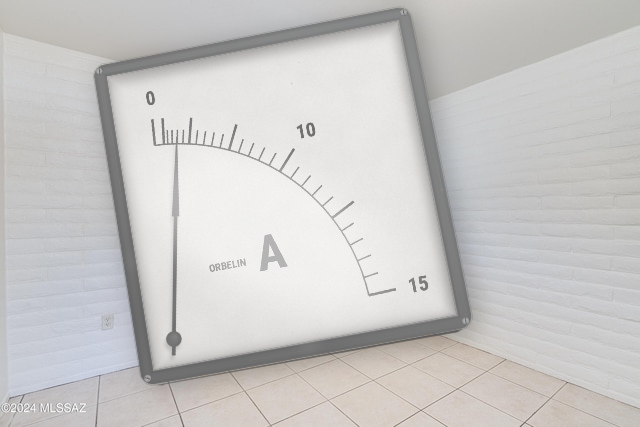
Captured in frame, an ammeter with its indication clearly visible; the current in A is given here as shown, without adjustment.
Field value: 4 A
